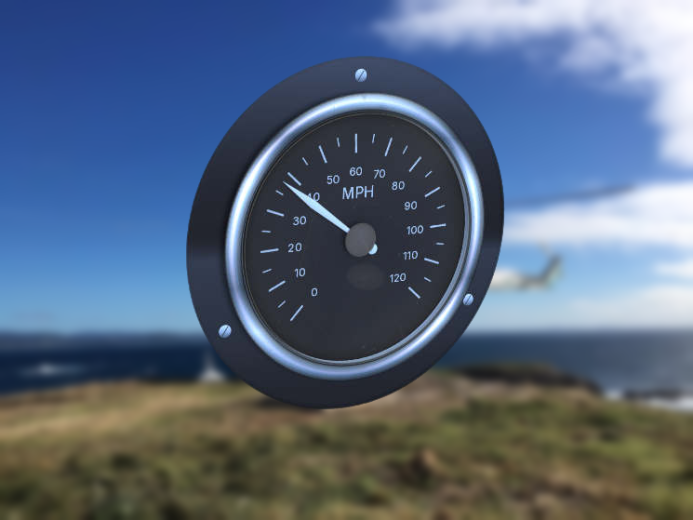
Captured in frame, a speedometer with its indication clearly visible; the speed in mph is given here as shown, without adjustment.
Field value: 37.5 mph
